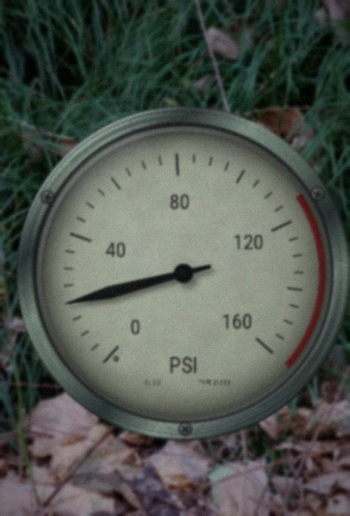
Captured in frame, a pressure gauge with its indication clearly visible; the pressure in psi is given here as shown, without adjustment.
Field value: 20 psi
